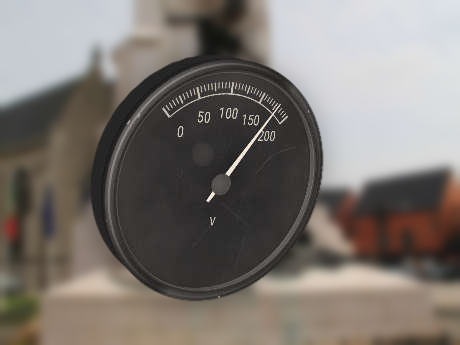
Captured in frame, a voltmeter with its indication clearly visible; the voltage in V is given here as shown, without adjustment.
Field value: 175 V
